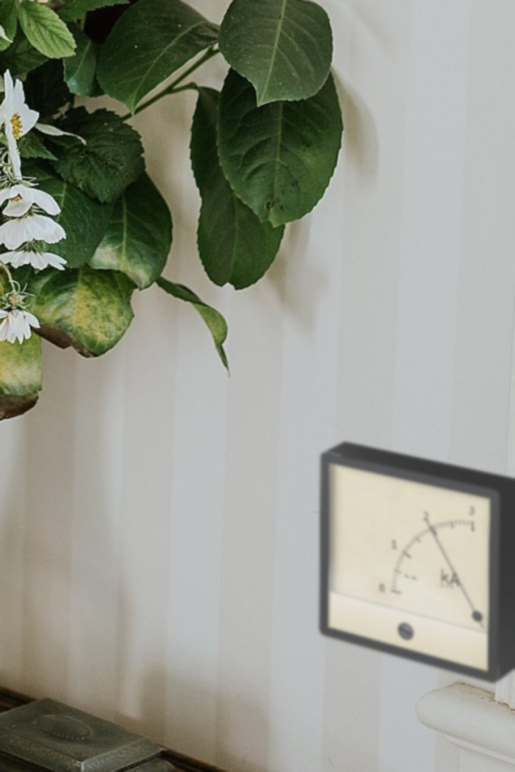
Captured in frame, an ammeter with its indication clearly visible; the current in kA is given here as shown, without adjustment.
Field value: 2 kA
